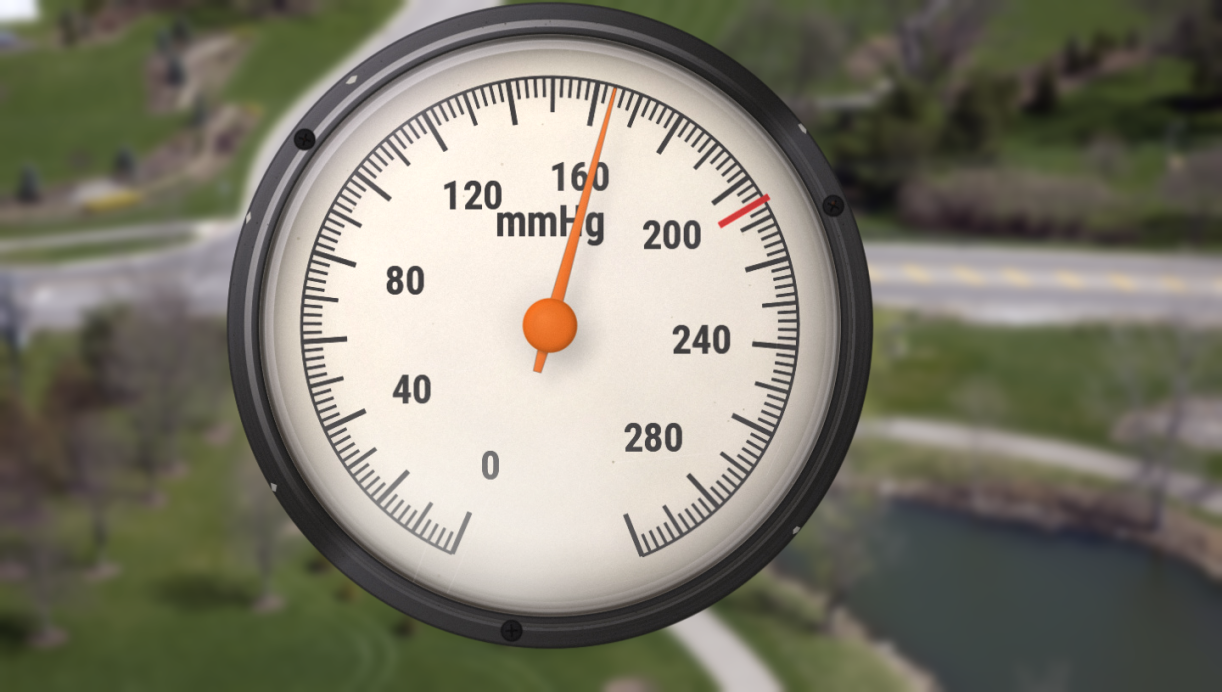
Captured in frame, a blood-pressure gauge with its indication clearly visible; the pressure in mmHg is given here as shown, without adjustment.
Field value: 164 mmHg
